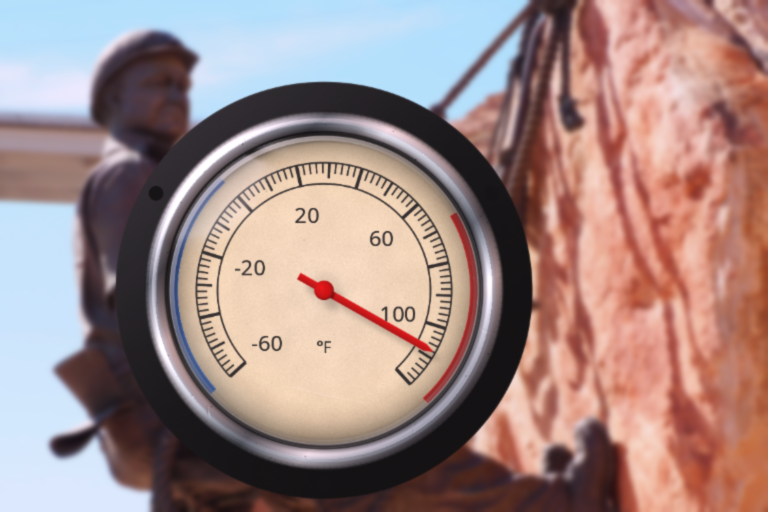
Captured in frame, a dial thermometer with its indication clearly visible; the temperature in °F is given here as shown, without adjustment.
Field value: 108 °F
